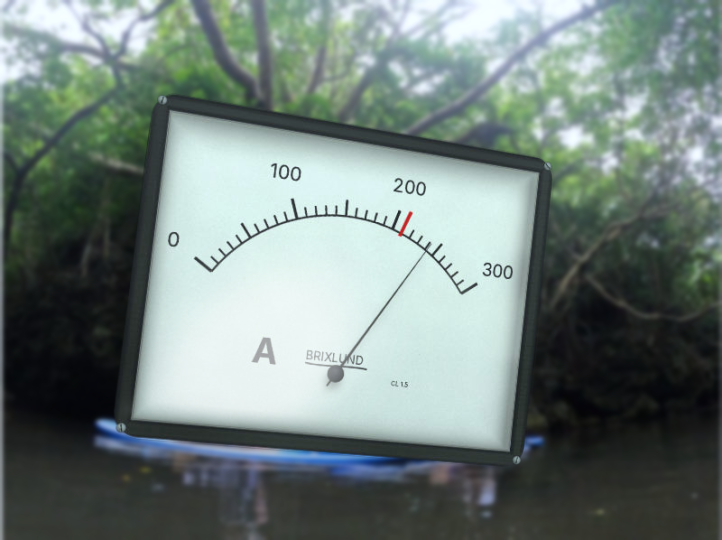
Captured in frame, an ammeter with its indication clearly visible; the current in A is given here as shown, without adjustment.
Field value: 240 A
